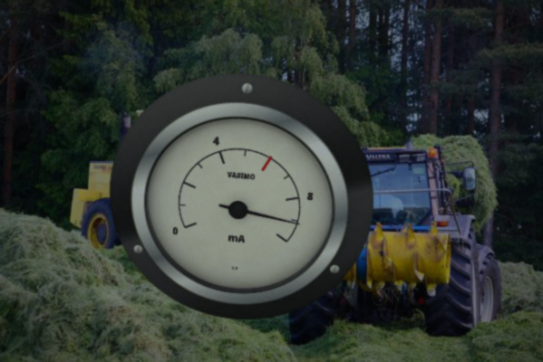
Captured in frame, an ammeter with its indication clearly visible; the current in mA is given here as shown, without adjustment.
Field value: 9 mA
